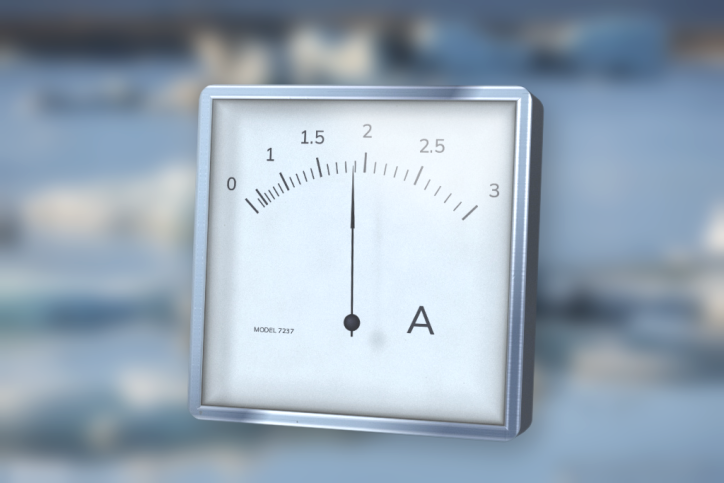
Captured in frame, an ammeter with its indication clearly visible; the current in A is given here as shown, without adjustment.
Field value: 1.9 A
